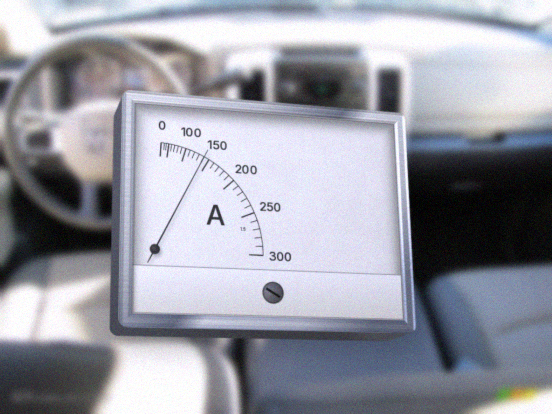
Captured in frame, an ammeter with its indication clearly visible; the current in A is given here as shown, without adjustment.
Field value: 140 A
